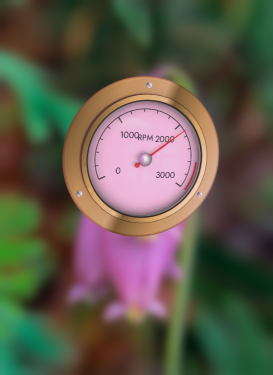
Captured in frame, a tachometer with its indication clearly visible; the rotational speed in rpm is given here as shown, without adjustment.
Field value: 2100 rpm
